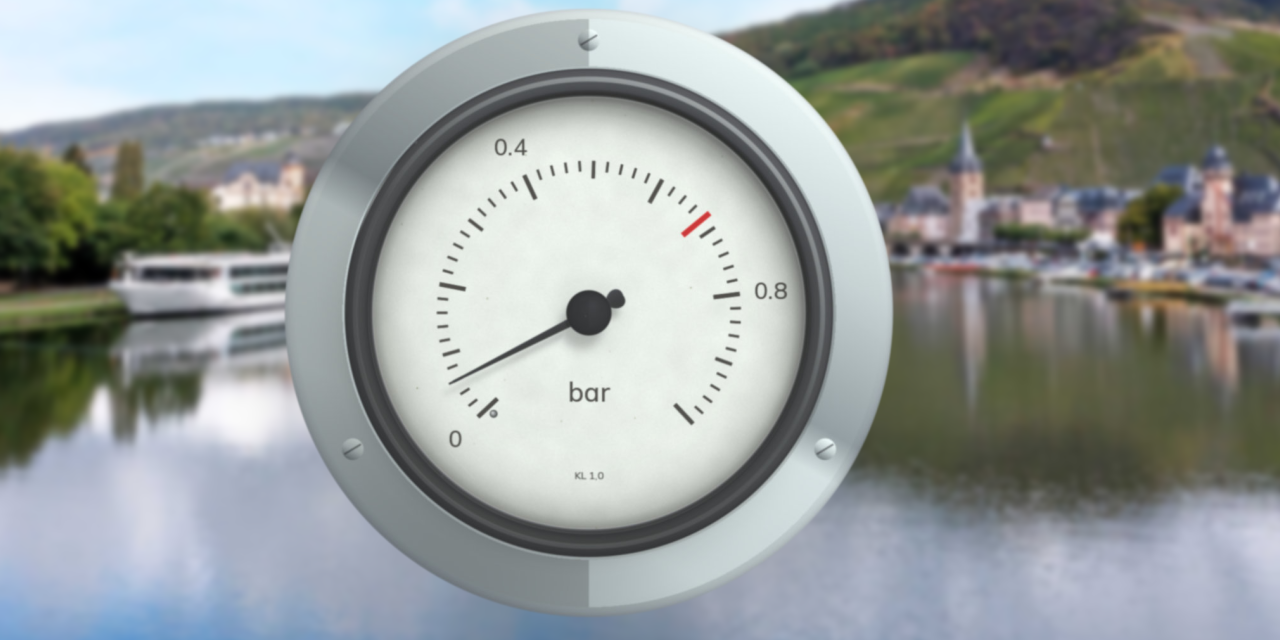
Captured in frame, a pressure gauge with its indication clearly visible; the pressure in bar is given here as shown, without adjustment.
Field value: 0.06 bar
